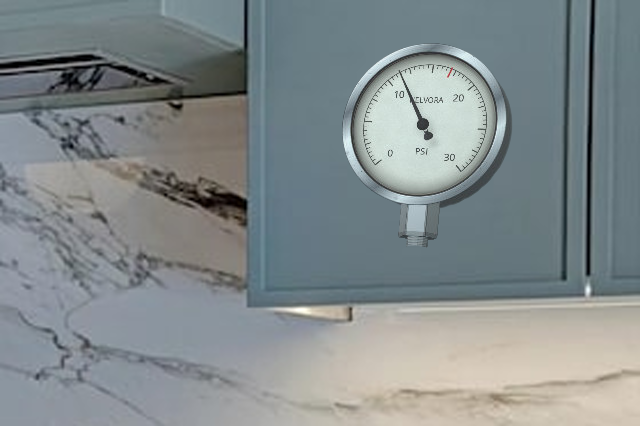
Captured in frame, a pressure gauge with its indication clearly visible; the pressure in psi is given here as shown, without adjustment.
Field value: 11.5 psi
